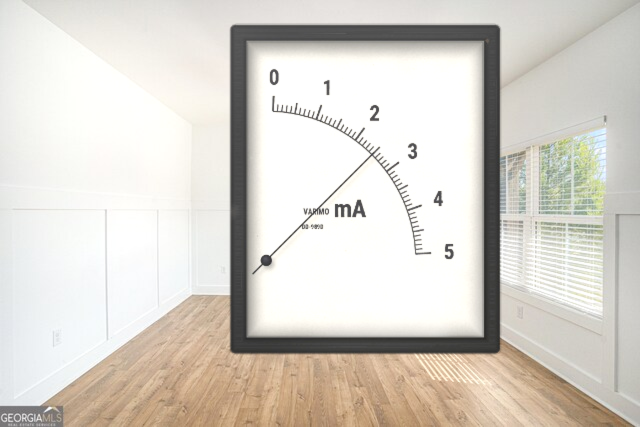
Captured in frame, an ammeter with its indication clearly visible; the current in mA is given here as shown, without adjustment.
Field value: 2.5 mA
